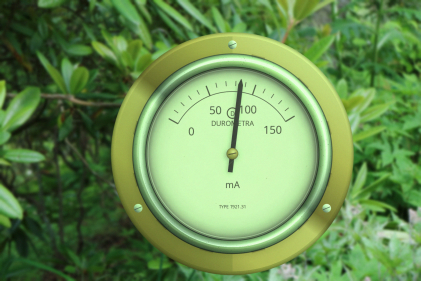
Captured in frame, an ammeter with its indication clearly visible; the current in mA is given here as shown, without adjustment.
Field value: 85 mA
